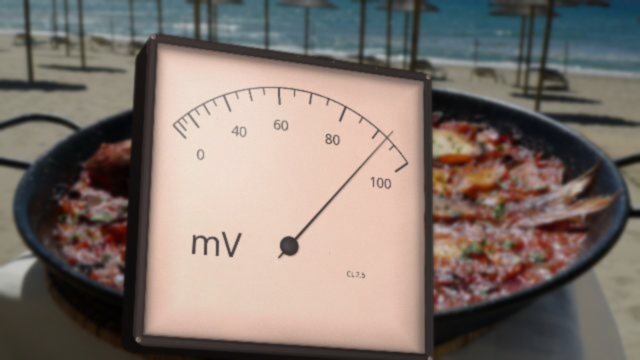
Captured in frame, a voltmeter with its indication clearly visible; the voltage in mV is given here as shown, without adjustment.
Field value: 92.5 mV
